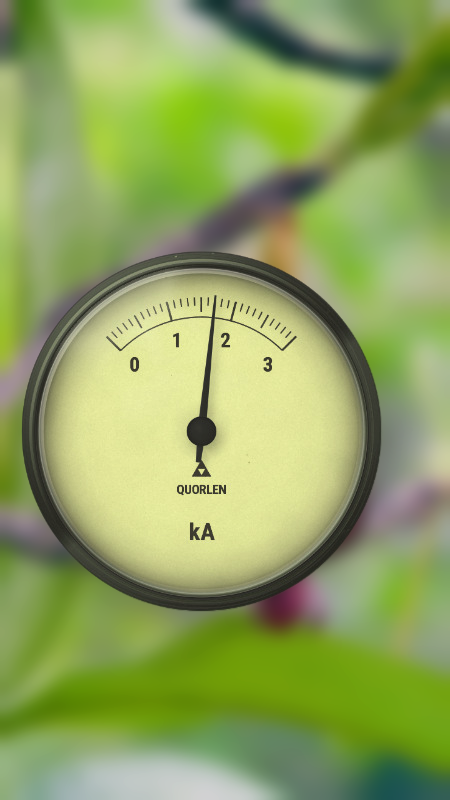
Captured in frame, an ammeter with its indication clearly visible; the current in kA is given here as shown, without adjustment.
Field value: 1.7 kA
